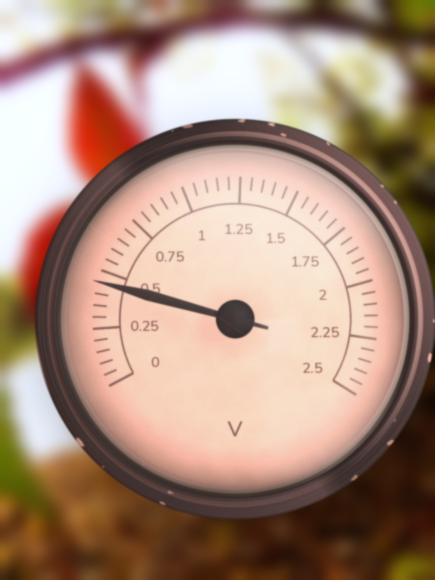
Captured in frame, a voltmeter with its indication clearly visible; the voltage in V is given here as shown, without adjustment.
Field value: 0.45 V
